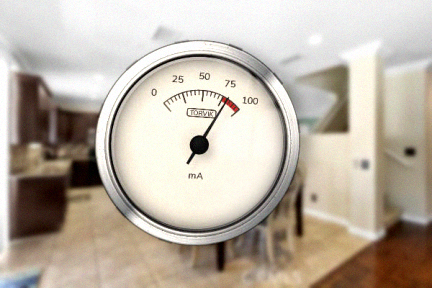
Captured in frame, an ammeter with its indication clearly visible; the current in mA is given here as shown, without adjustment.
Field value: 80 mA
